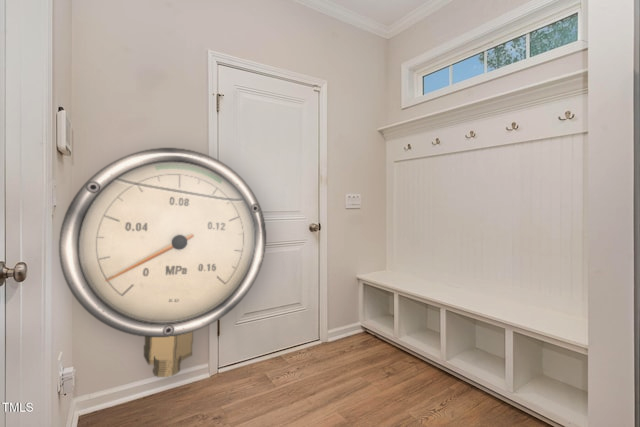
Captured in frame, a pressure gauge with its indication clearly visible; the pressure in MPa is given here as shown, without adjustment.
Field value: 0.01 MPa
